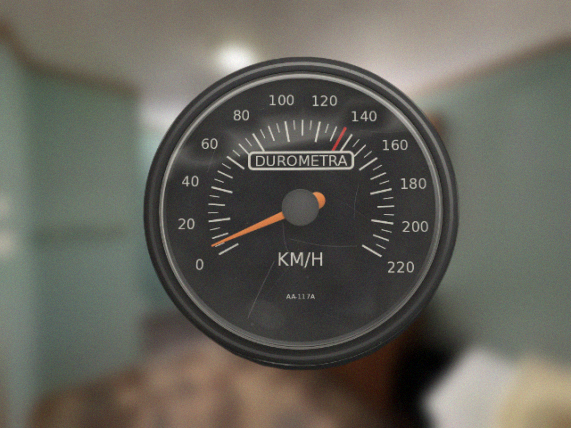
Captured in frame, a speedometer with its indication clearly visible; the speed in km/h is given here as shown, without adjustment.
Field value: 5 km/h
